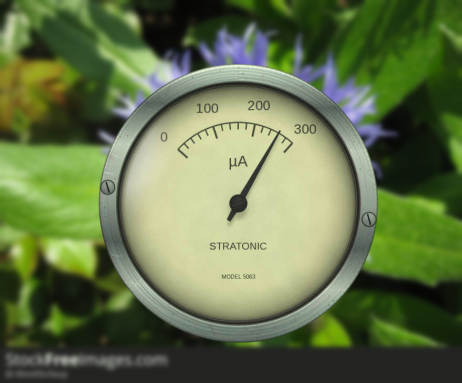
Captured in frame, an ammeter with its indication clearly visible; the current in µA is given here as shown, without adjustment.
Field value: 260 µA
